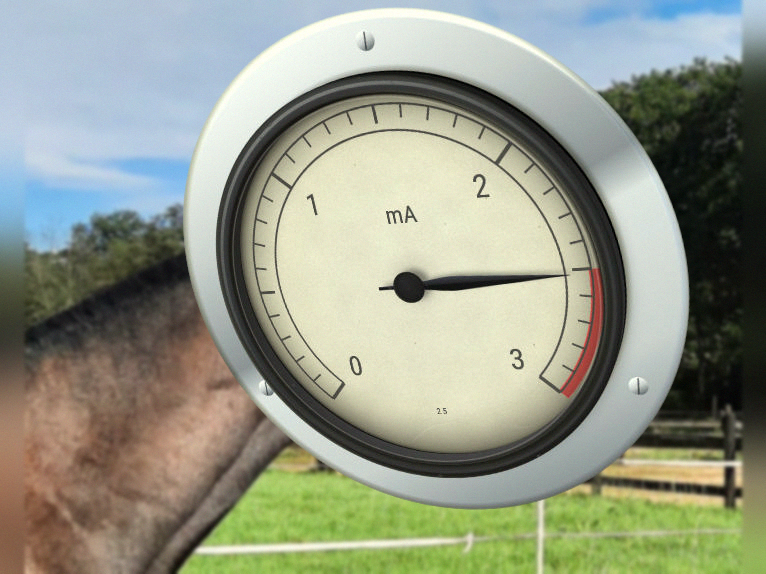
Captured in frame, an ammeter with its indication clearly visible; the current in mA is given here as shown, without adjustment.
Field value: 2.5 mA
